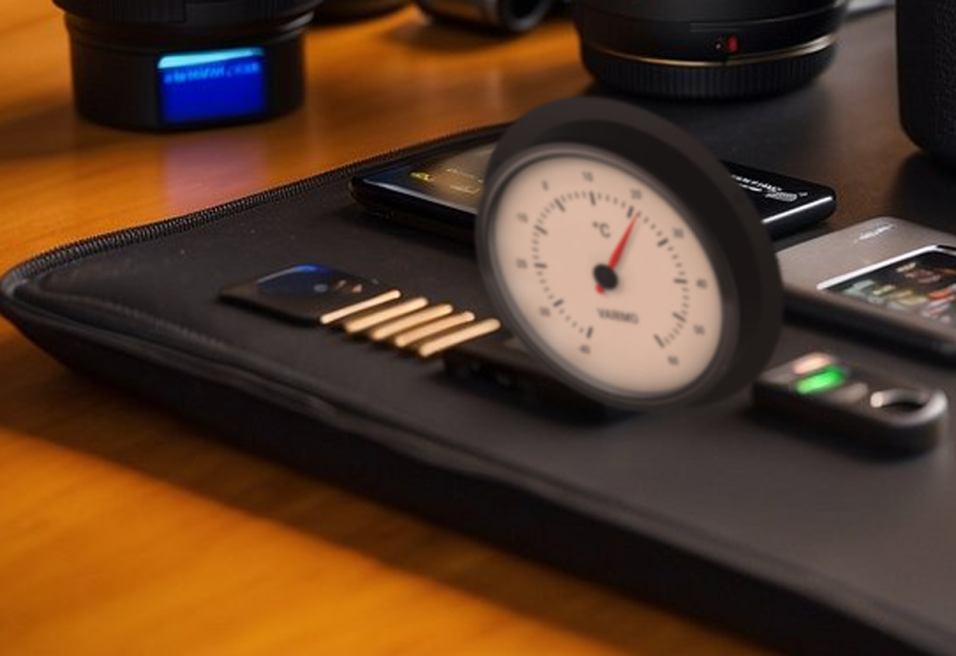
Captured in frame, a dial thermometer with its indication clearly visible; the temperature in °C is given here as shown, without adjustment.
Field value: 22 °C
